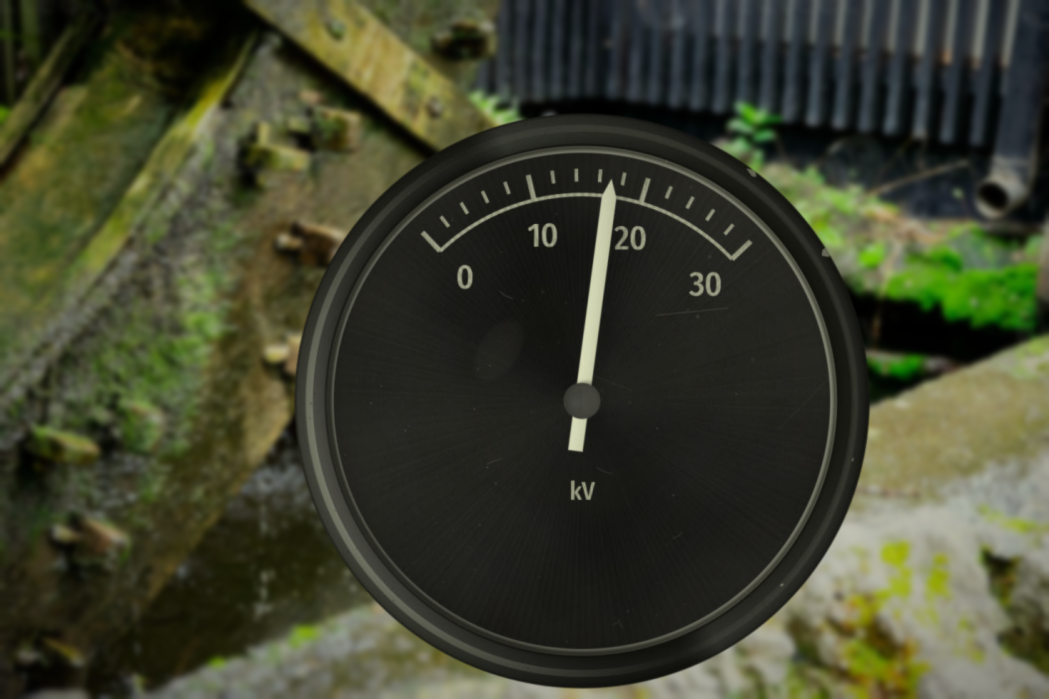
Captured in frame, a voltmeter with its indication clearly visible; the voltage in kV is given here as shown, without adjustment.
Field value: 17 kV
